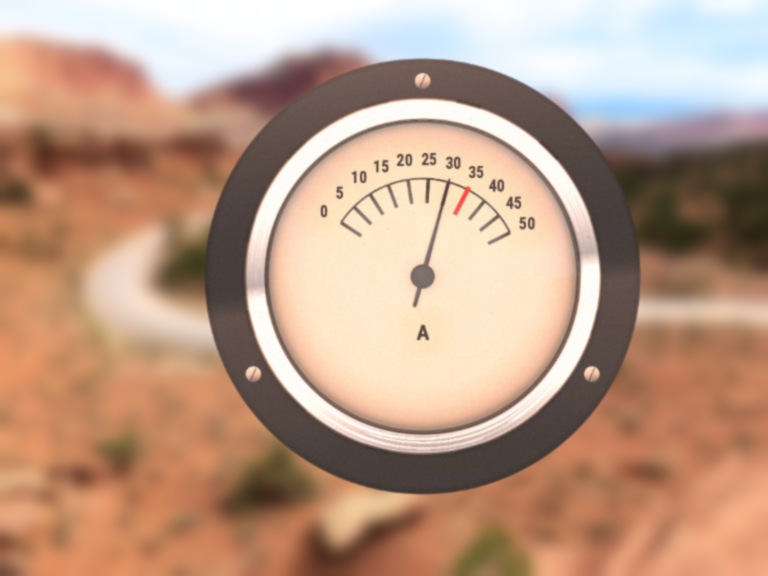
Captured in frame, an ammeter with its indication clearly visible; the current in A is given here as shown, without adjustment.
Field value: 30 A
